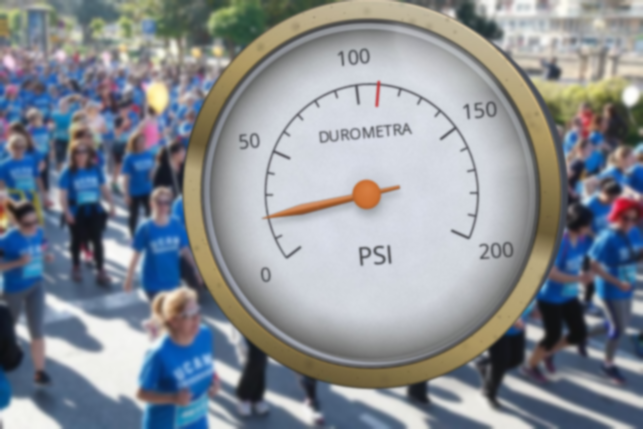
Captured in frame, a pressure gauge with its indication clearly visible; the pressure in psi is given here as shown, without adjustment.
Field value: 20 psi
